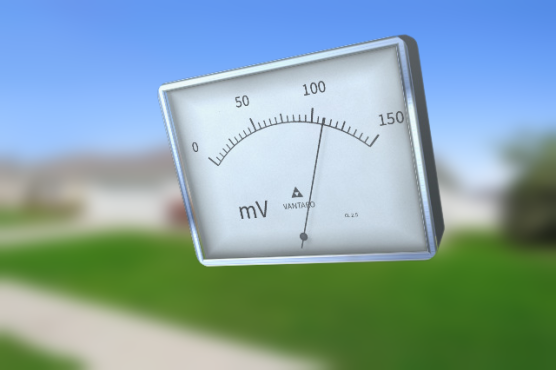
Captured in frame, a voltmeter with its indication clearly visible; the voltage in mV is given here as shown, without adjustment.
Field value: 110 mV
